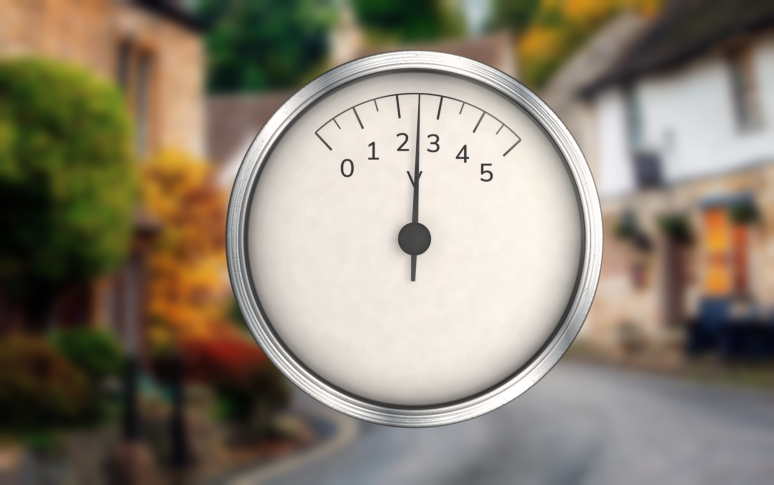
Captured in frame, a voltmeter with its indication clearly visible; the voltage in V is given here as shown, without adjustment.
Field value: 2.5 V
